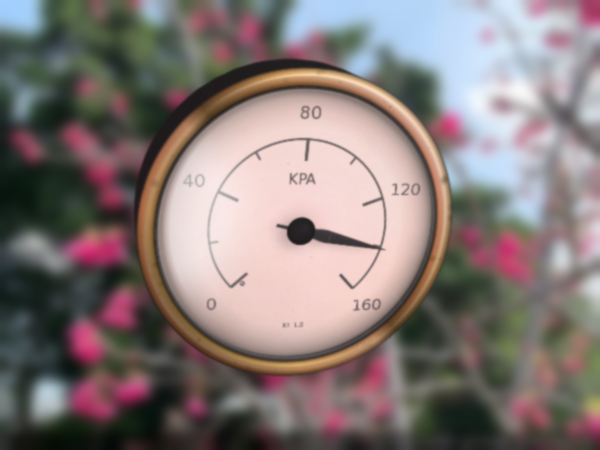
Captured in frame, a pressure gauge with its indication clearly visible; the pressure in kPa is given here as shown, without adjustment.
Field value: 140 kPa
